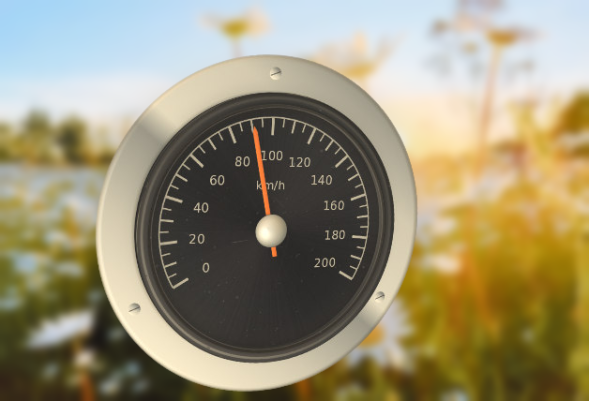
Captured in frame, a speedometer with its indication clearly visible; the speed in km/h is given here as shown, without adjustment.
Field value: 90 km/h
